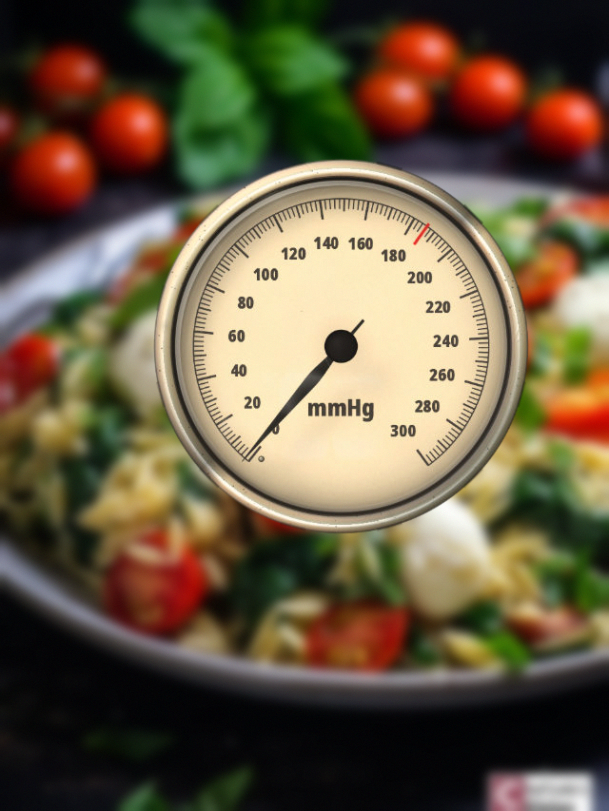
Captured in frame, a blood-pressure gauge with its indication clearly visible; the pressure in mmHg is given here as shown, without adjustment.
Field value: 2 mmHg
